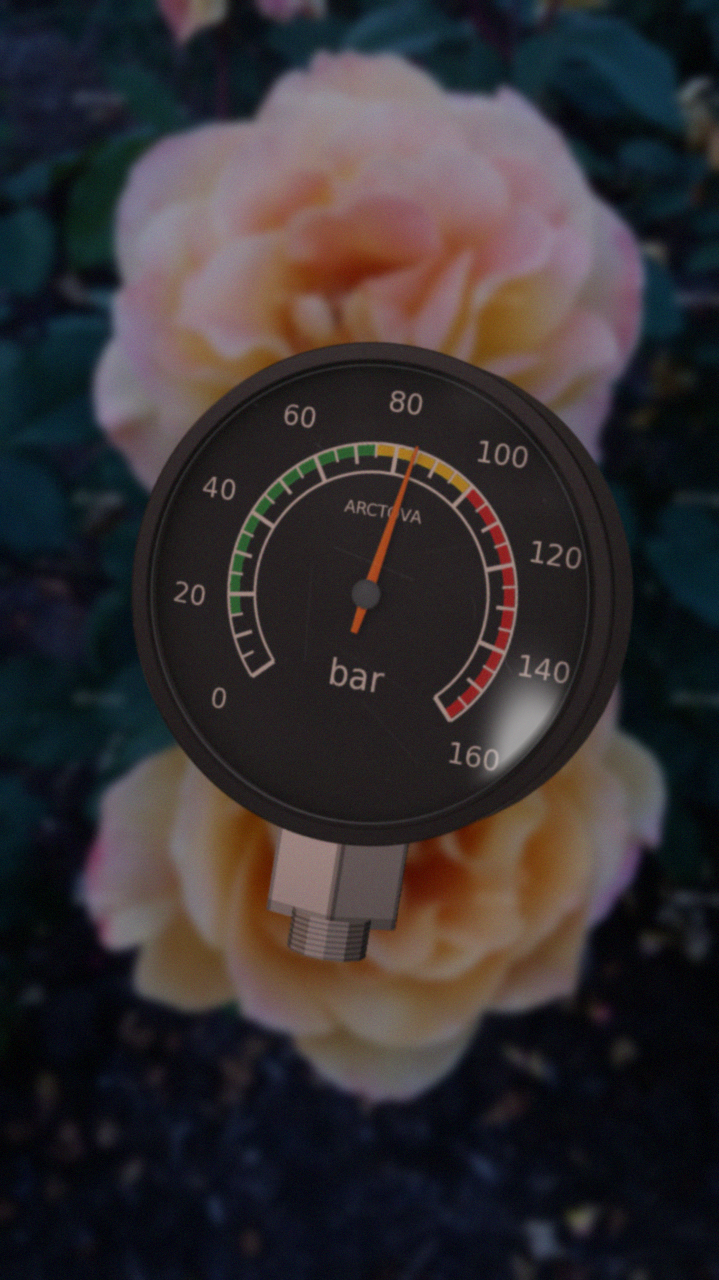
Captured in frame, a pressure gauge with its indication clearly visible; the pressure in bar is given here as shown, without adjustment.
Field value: 85 bar
